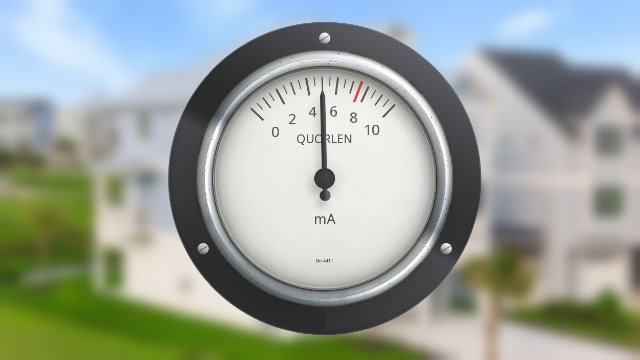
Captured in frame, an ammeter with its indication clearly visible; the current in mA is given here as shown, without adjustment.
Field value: 5 mA
